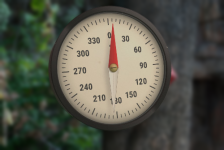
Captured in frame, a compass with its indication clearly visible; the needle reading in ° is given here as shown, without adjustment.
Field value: 5 °
